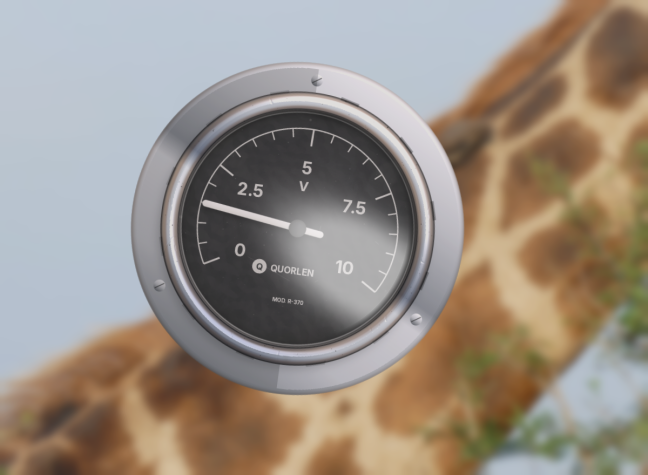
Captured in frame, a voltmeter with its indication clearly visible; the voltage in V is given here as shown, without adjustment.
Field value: 1.5 V
